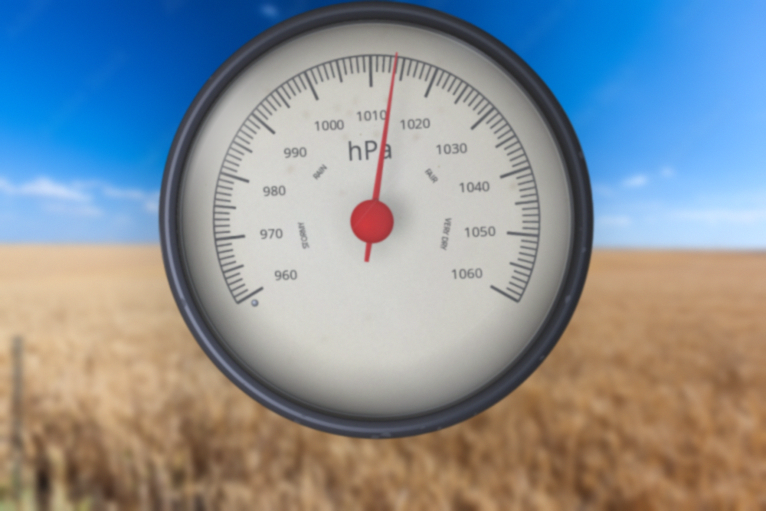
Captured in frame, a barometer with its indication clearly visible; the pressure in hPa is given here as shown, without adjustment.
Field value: 1014 hPa
